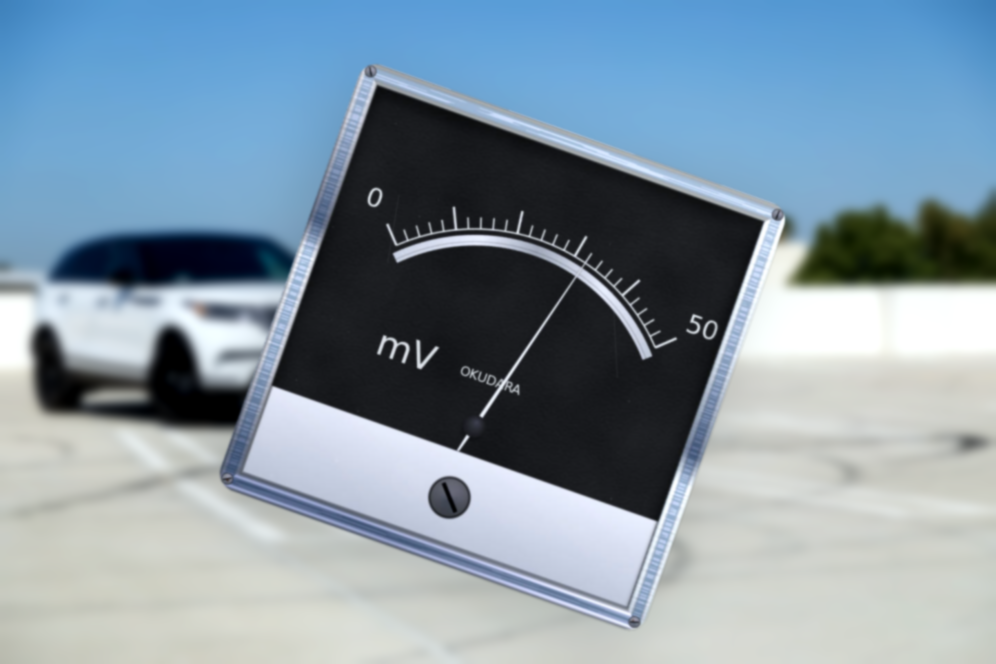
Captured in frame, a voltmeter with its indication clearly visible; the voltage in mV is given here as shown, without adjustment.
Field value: 32 mV
